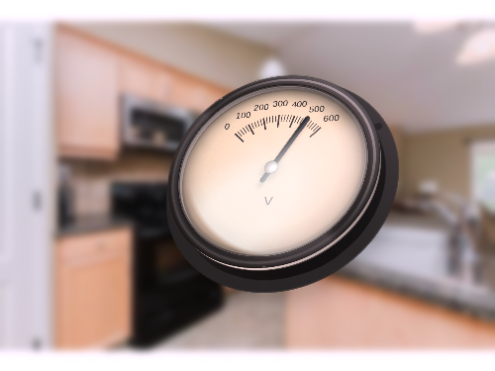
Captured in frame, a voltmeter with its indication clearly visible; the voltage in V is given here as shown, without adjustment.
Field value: 500 V
